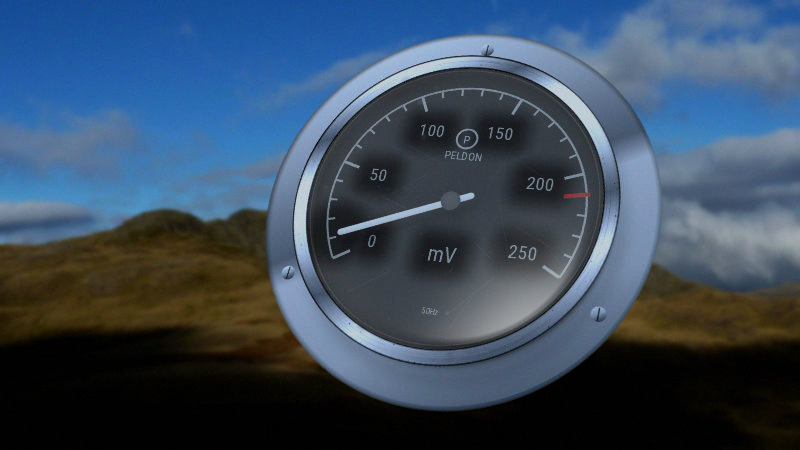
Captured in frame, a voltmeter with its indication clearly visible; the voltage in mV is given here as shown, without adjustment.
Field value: 10 mV
